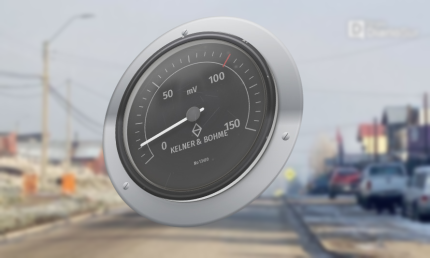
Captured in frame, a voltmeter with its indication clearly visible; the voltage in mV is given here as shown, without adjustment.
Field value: 10 mV
